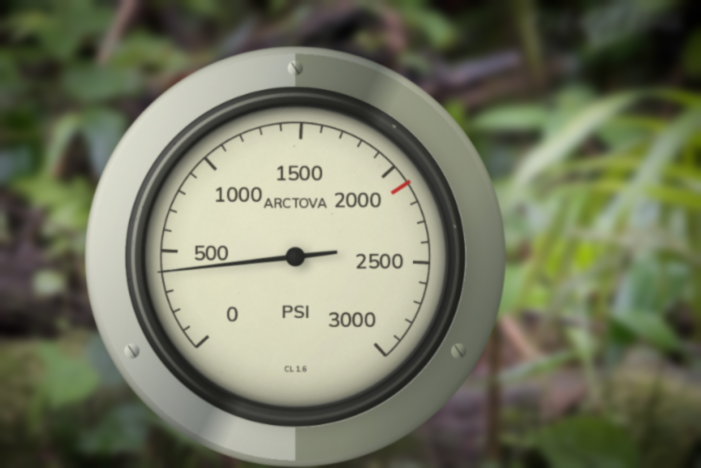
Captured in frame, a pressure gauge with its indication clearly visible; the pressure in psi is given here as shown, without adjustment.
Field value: 400 psi
